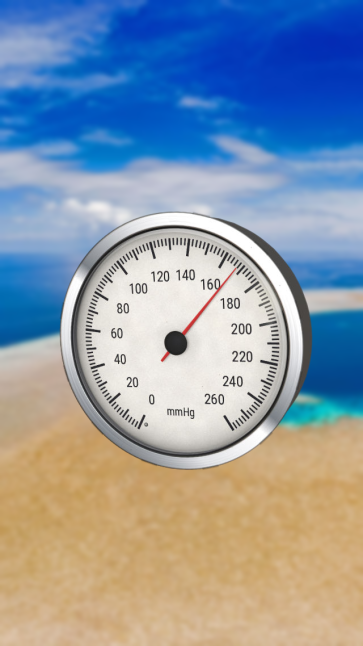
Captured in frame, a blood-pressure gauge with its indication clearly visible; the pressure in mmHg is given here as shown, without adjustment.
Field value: 168 mmHg
